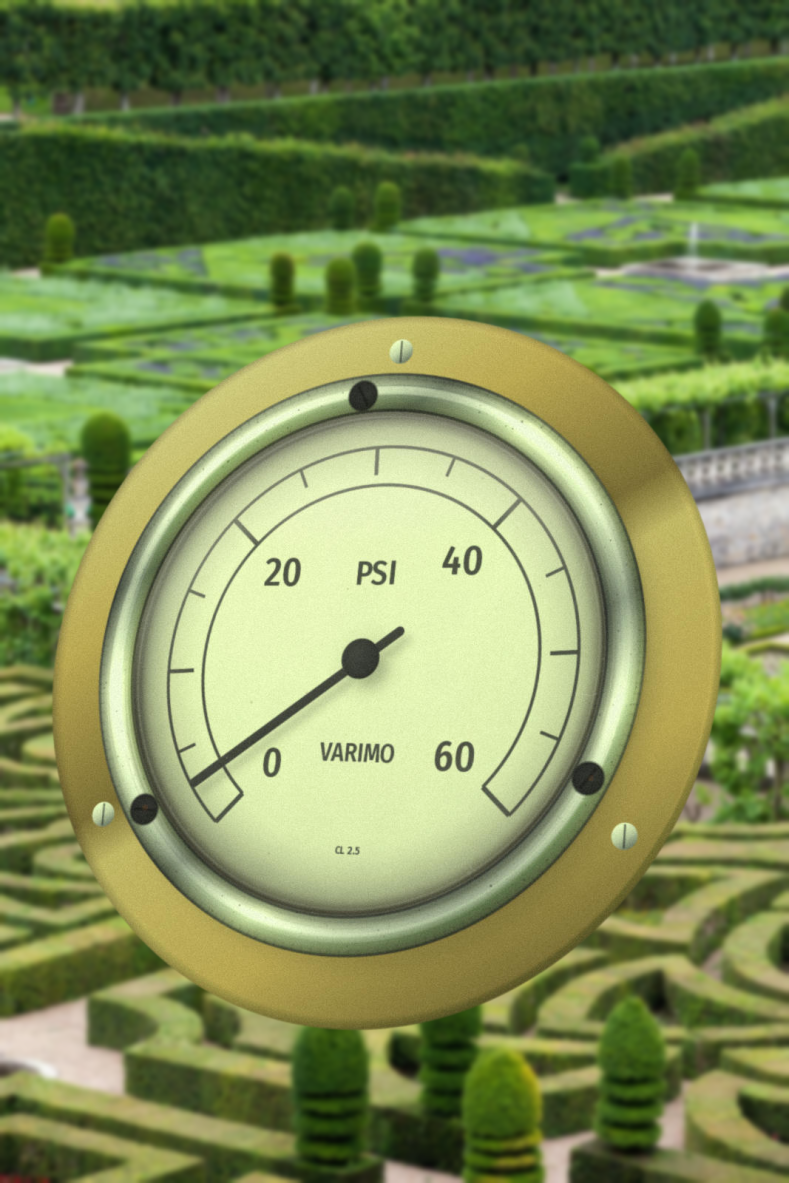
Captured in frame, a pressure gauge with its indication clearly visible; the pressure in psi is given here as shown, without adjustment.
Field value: 2.5 psi
